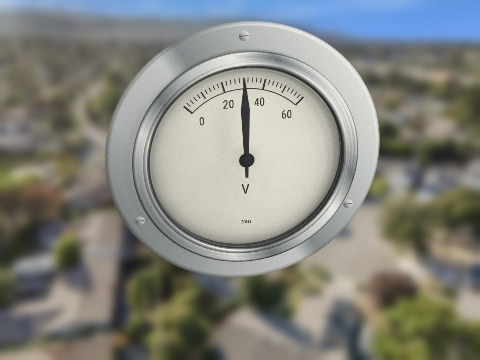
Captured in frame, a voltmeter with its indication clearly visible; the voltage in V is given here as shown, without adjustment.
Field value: 30 V
